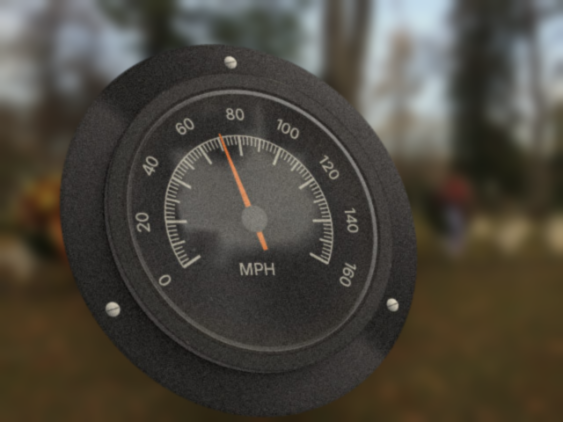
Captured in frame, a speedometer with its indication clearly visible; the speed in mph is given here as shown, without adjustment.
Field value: 70 mph
